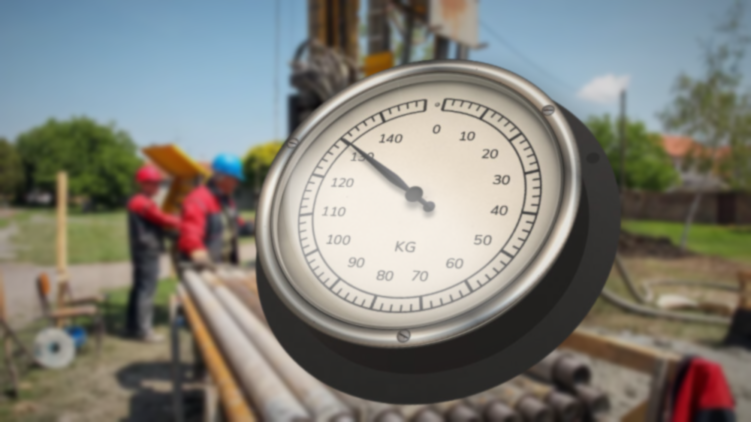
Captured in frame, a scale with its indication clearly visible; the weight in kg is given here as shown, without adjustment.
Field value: 130 kg
